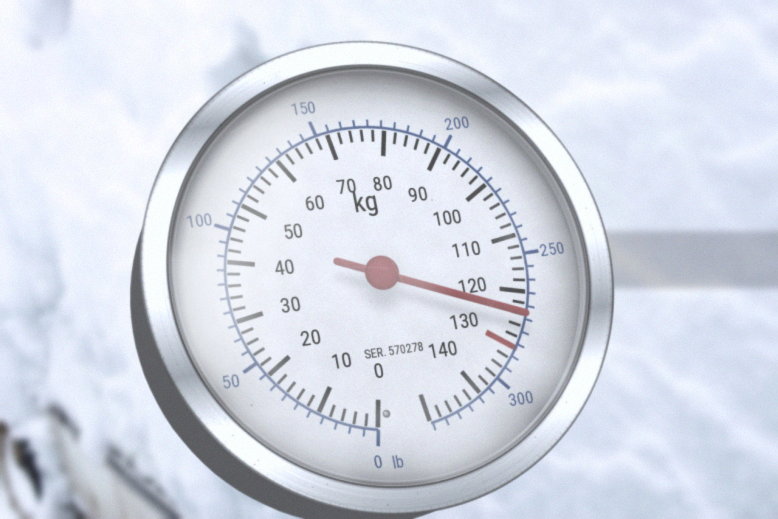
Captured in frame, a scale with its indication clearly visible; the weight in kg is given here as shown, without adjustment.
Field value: 124 kg
